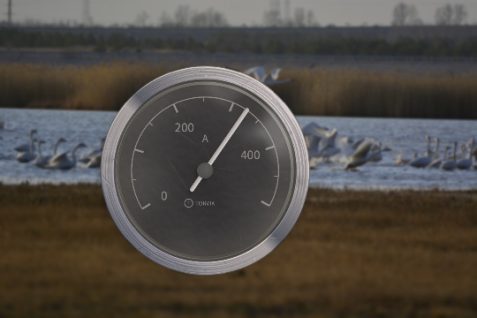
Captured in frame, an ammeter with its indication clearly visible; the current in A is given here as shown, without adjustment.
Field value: 325 A
